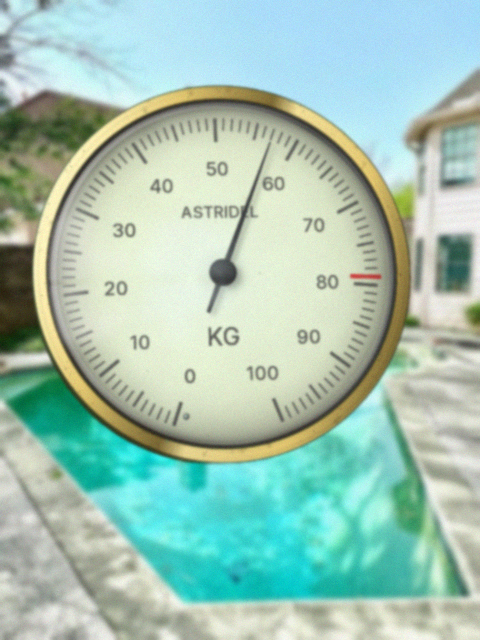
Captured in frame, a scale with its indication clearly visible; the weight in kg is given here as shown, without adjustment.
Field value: 57 kg
